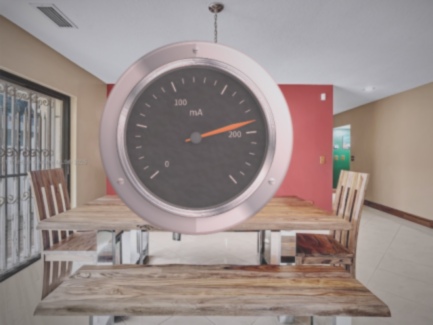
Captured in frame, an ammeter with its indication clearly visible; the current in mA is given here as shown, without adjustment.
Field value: 190 mA
